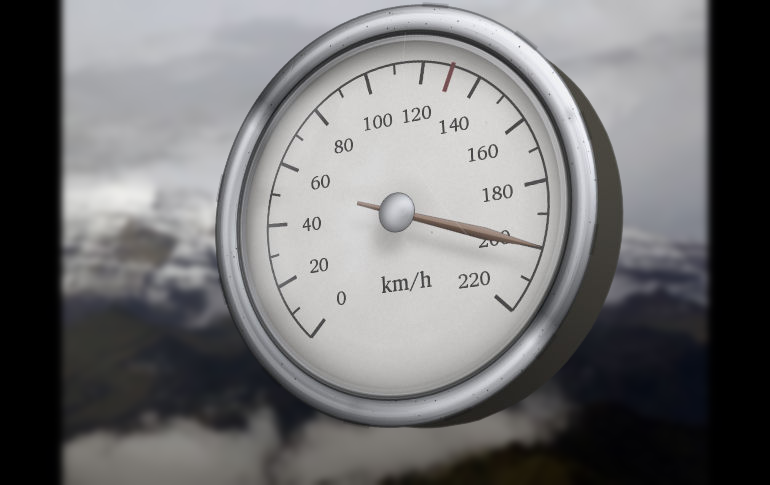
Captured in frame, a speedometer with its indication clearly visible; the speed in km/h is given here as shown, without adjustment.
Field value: 200 km/h
